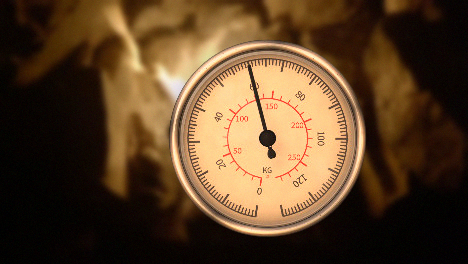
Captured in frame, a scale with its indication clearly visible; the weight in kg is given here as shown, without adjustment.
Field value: 60 kg
